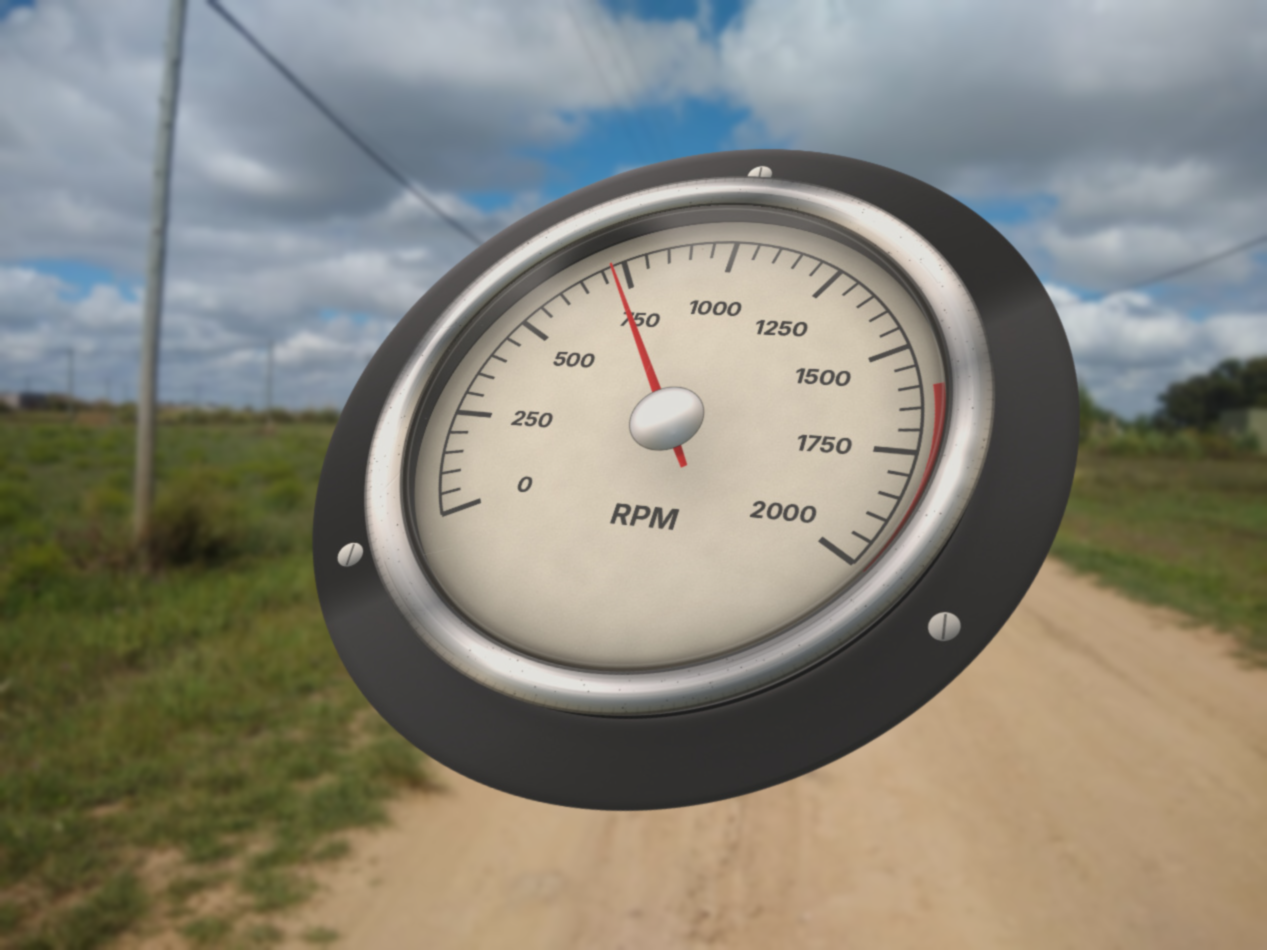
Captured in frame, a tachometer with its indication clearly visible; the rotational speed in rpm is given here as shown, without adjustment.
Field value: 725 rpm
